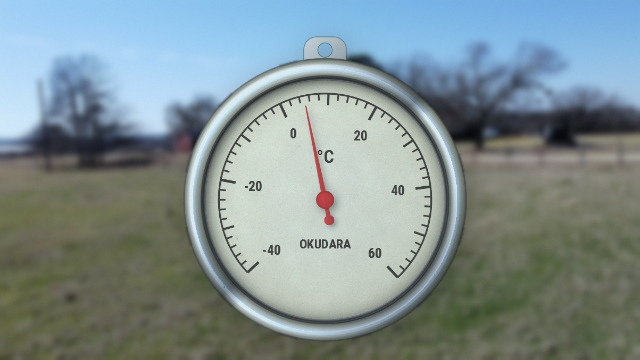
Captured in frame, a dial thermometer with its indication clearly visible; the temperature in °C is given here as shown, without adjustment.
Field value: 5 °C
